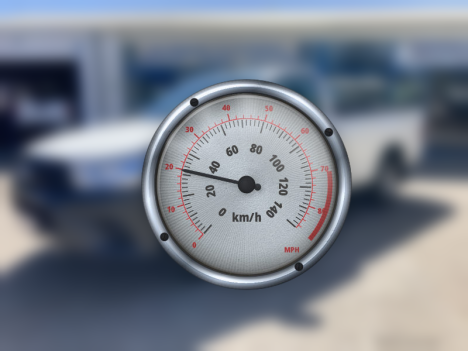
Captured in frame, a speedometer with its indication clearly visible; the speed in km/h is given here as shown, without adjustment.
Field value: 32 km/h
